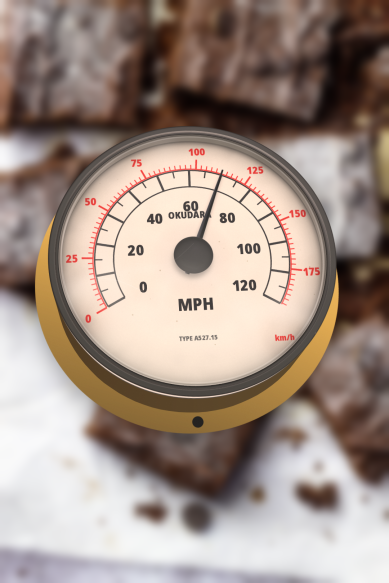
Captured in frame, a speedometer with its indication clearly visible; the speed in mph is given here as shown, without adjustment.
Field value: 70 mph
